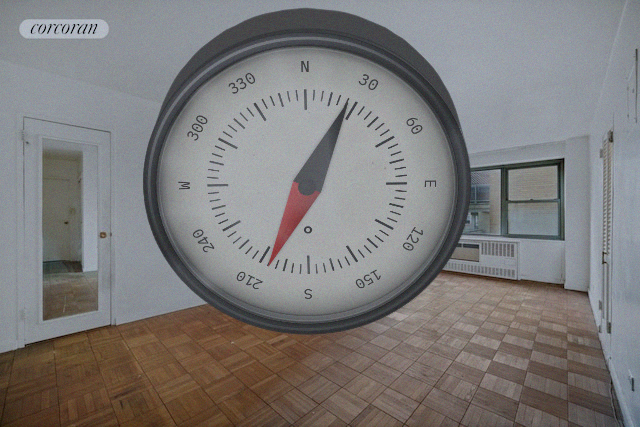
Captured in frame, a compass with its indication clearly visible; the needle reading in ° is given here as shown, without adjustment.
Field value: 205 °
